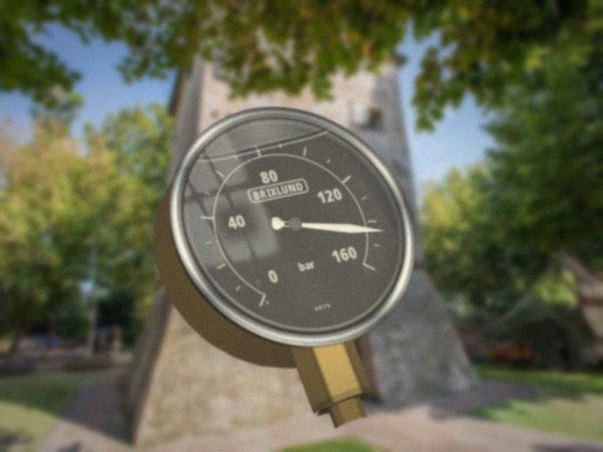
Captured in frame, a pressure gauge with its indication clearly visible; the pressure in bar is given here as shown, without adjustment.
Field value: 145 bar
